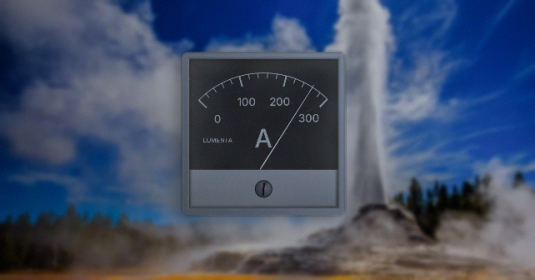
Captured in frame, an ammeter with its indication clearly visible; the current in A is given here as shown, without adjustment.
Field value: 260 A
